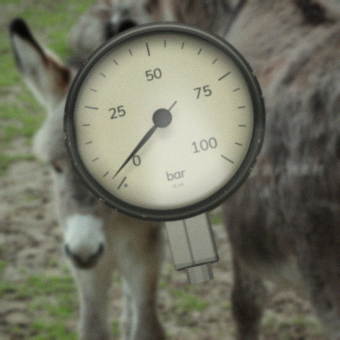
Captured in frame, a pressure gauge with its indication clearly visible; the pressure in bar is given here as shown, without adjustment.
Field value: 2.5 bar
